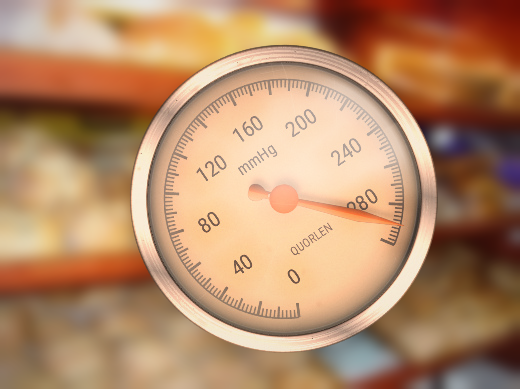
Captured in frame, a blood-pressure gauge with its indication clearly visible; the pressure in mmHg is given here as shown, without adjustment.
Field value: 290 mmHg
